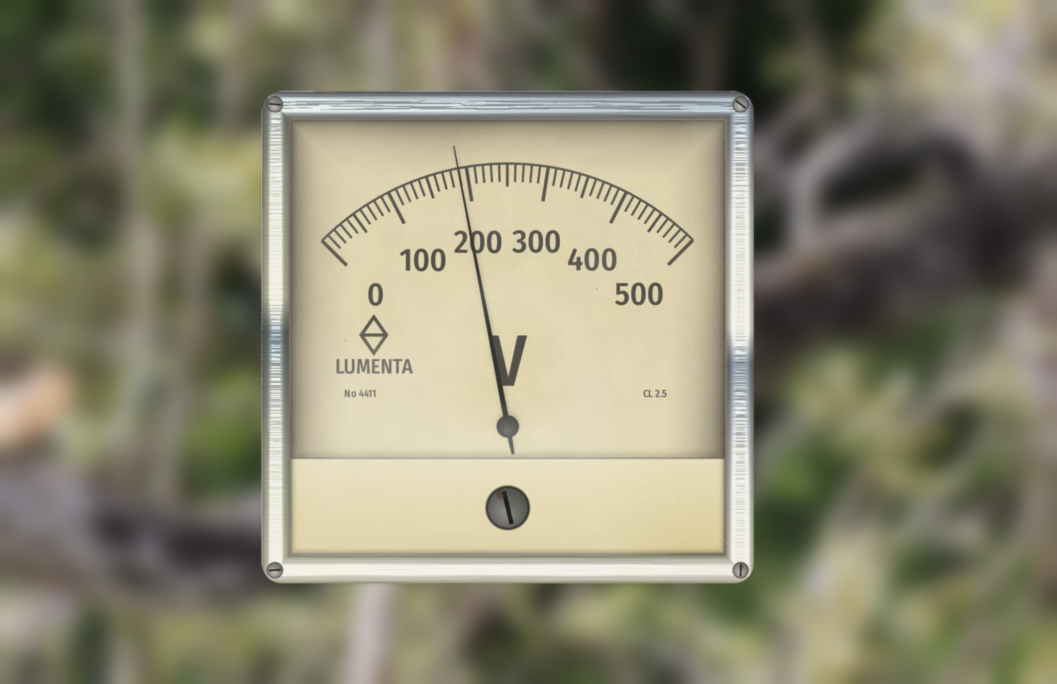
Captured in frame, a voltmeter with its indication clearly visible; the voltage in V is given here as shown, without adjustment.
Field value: 190 V
